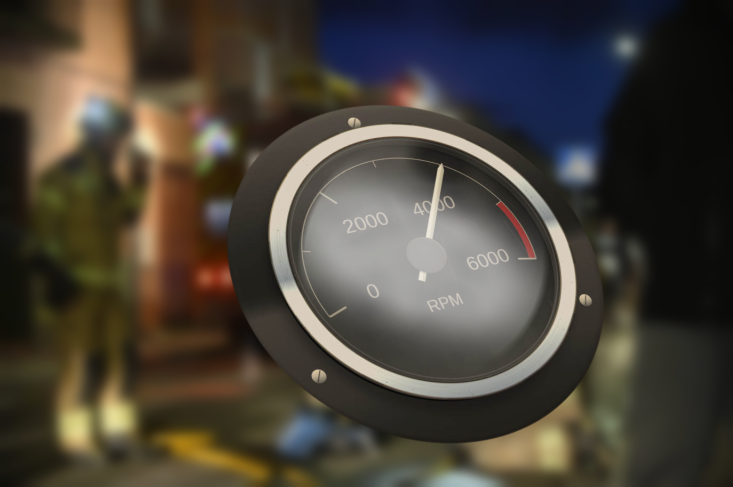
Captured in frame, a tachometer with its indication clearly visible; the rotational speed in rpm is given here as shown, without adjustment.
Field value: 4000 rpm
